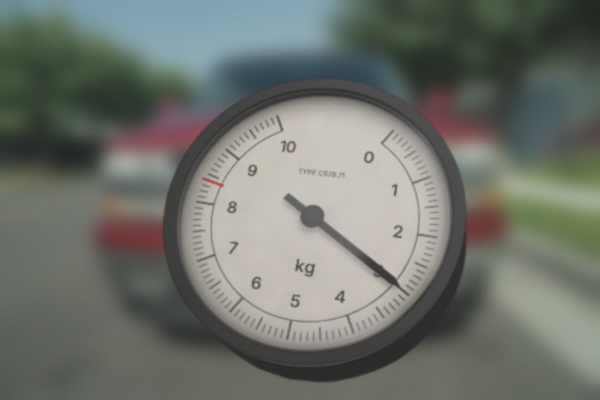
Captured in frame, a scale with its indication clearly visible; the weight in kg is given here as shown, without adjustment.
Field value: 3 kg
